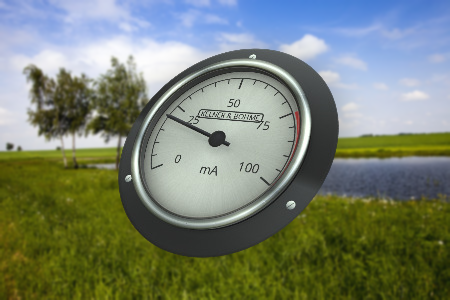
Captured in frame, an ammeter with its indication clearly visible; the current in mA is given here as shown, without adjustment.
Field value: 20 mA
